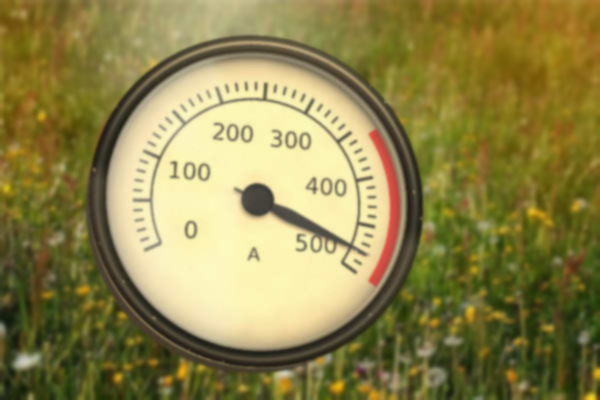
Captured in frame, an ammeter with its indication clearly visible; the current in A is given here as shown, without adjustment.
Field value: 480 A
